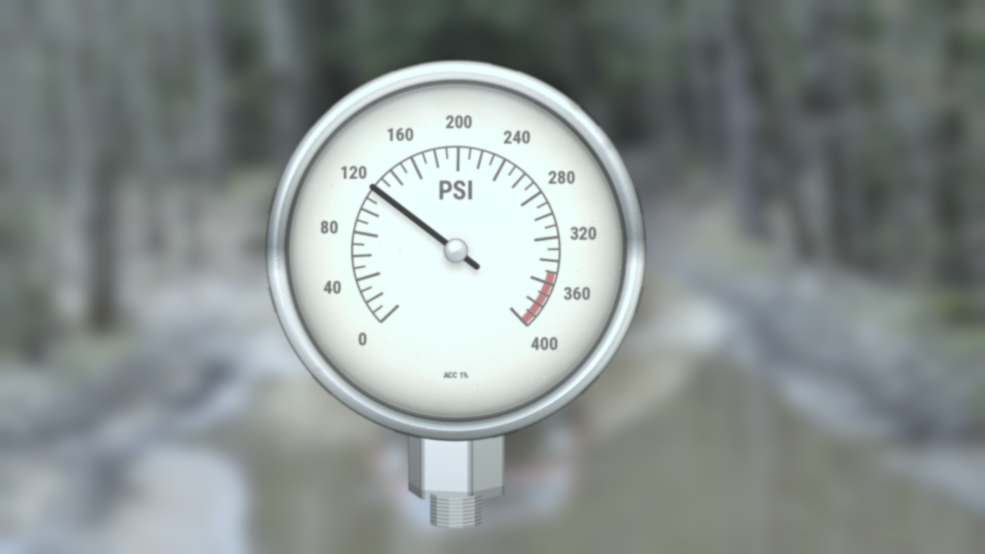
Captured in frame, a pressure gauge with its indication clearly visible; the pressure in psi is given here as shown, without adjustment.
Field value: 120 psi
